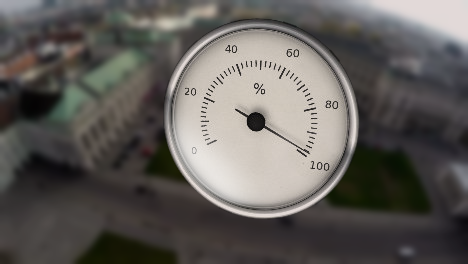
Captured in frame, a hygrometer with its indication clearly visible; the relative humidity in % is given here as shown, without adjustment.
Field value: 98 %
